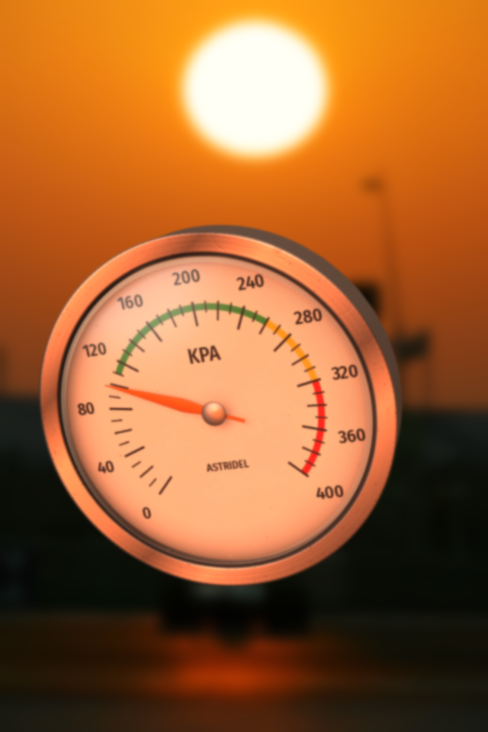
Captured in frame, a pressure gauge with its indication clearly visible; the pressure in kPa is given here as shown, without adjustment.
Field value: 100 kPa
